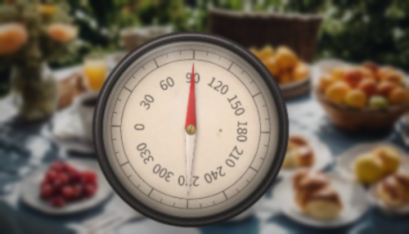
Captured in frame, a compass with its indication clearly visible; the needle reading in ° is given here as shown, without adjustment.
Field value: 90 °
